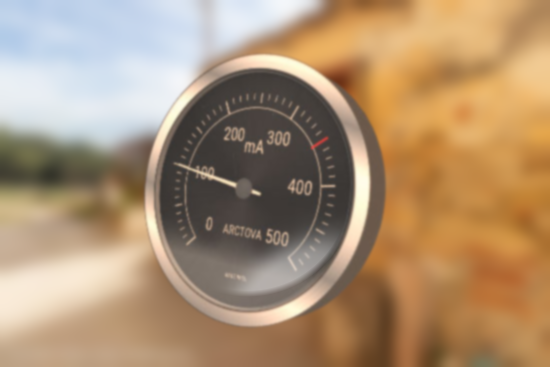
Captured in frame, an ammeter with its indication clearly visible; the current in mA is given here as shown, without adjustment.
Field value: 100 mA
